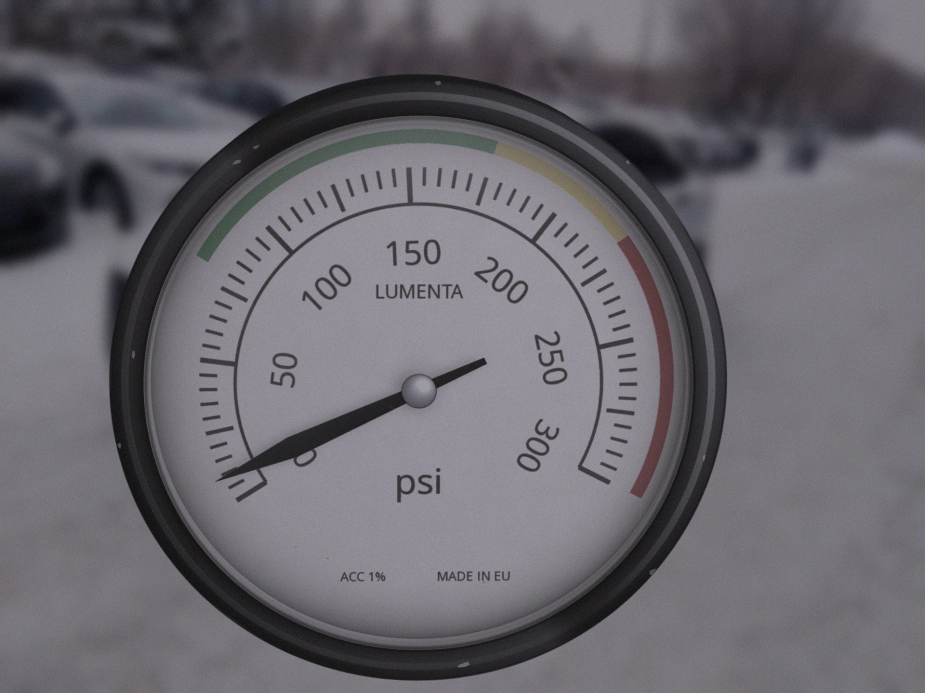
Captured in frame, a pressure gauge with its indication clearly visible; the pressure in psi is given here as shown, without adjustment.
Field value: 10 psi
